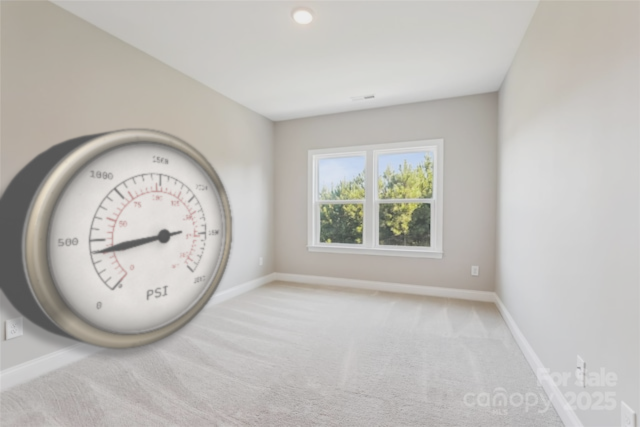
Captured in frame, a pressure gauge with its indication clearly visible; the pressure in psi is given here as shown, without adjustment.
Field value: 400 psi
